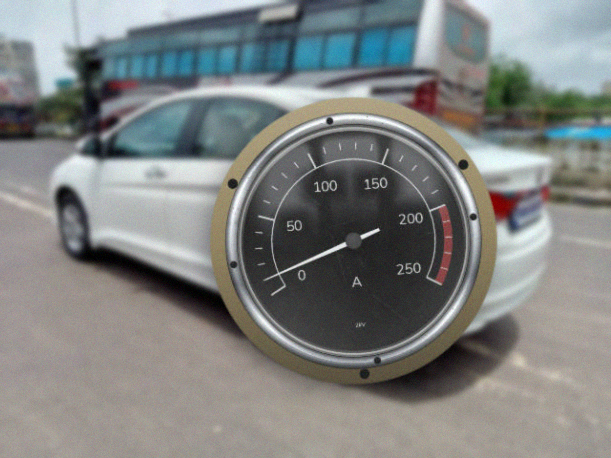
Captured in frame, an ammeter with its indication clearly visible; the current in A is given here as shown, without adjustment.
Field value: 10 A
